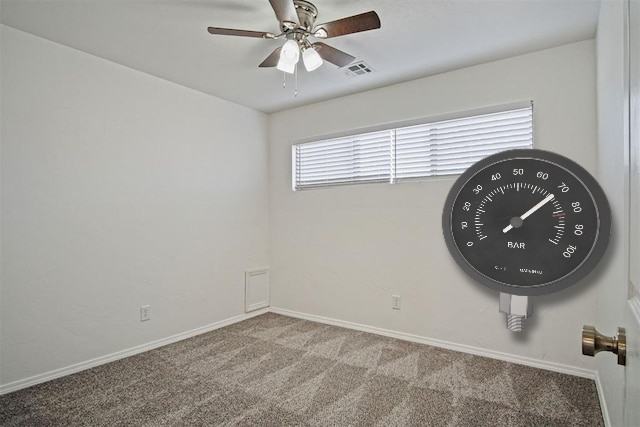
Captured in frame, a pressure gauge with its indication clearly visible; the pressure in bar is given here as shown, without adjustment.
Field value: 70 bar
